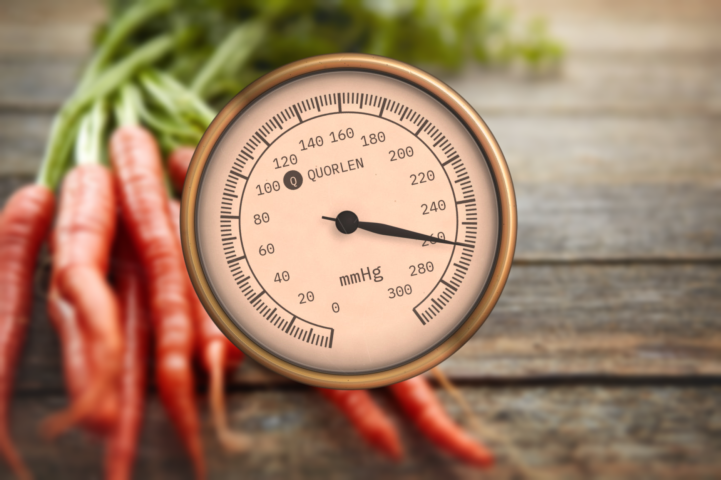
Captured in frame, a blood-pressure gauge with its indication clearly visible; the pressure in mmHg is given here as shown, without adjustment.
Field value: 260 mmHg
